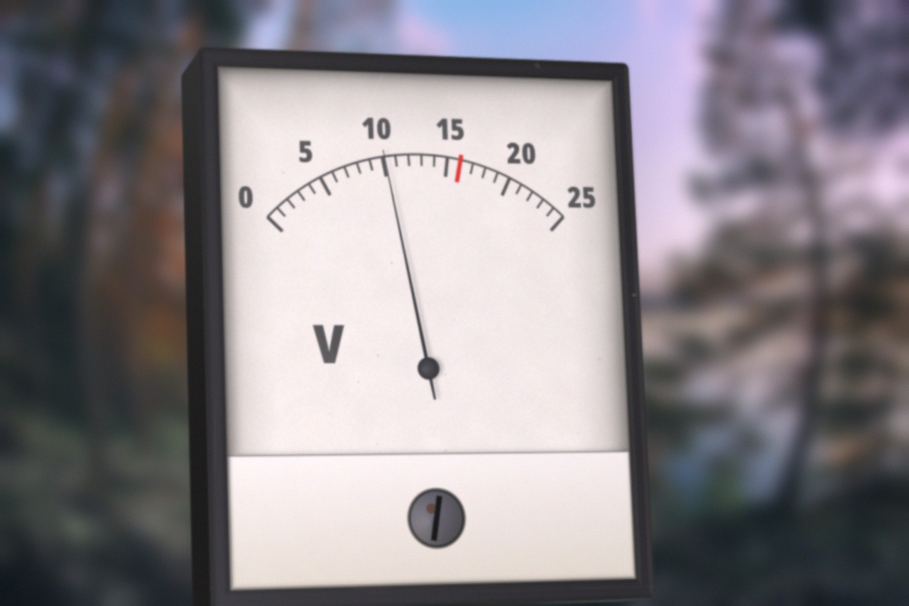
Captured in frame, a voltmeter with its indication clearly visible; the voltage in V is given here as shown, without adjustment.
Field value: 10 V
